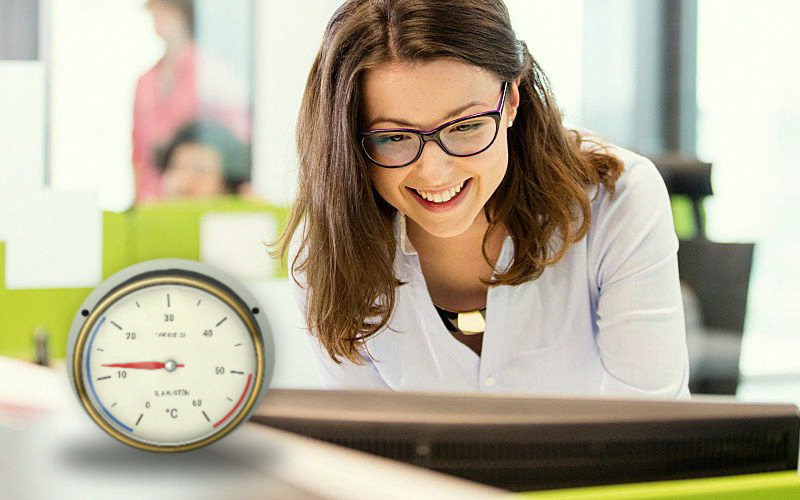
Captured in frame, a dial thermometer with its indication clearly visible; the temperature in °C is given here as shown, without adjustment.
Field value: 12.5 °C
